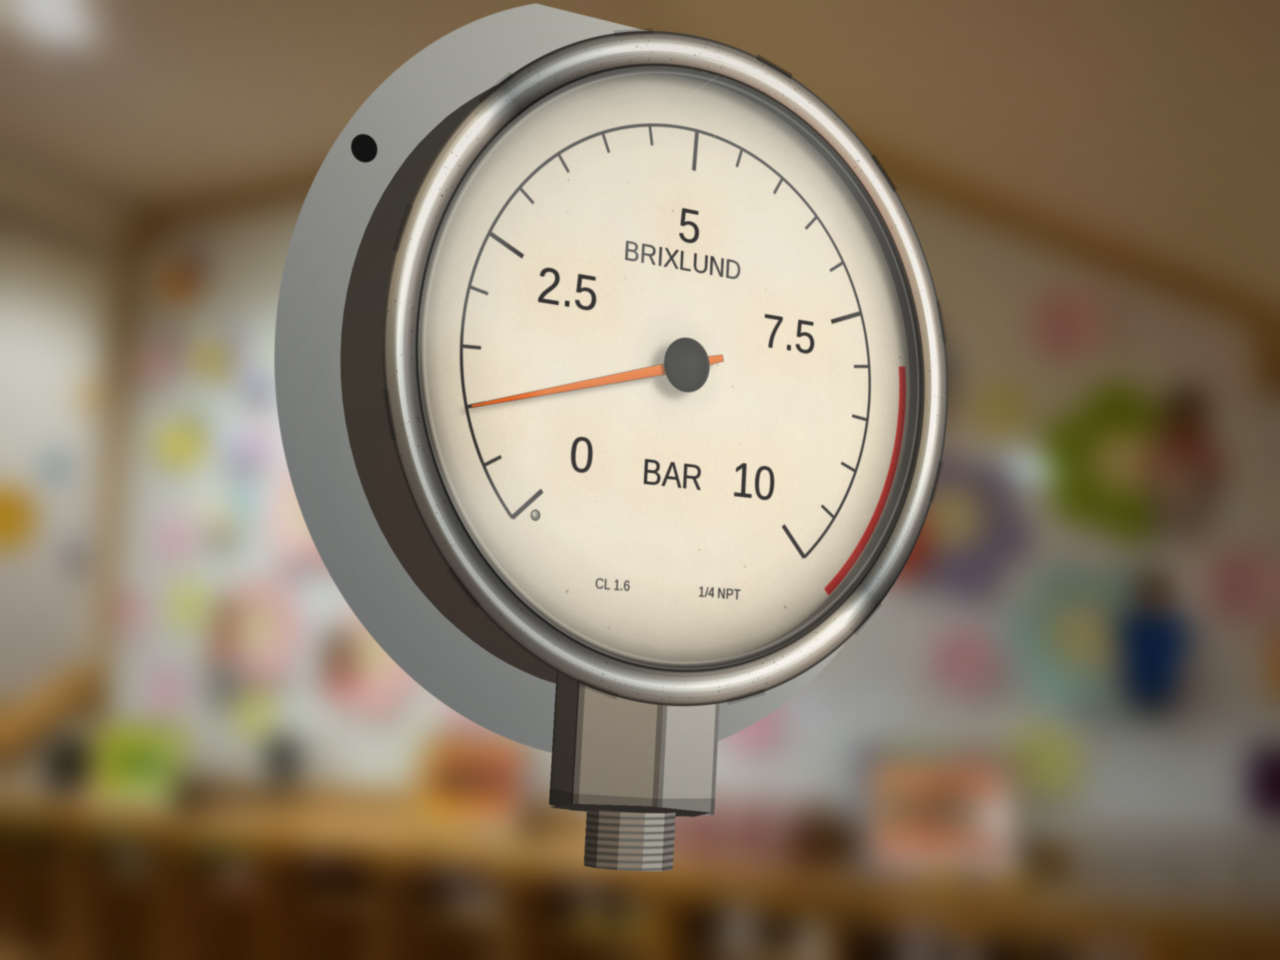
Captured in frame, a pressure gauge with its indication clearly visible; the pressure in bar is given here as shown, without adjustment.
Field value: 1 bar
